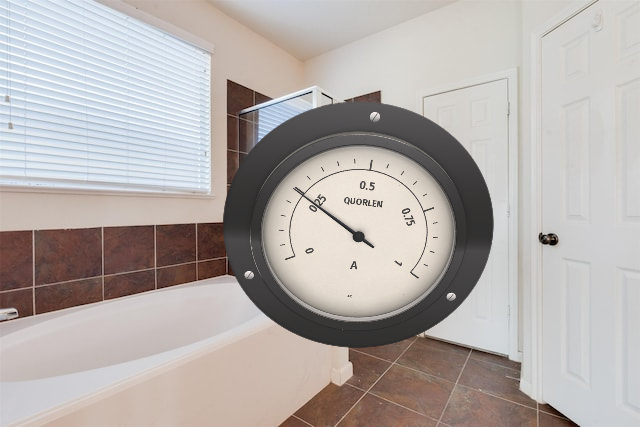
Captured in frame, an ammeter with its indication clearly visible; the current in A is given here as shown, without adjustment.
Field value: 0.25 A
